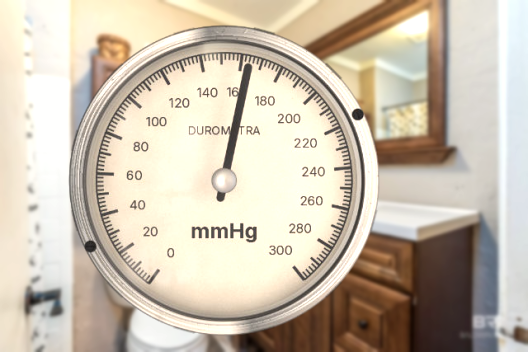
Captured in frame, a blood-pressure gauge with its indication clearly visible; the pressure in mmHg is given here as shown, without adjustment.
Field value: 164 mmHg
